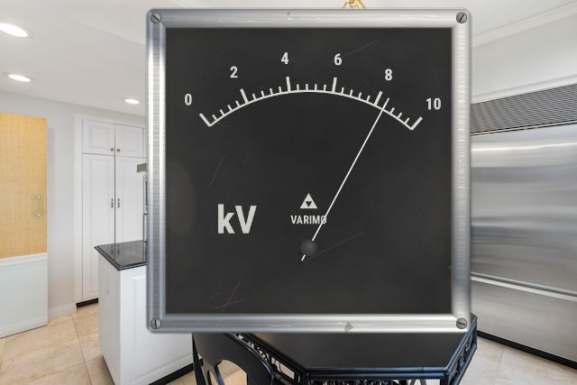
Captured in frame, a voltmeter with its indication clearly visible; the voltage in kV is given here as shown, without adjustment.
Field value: 8.4 kV
